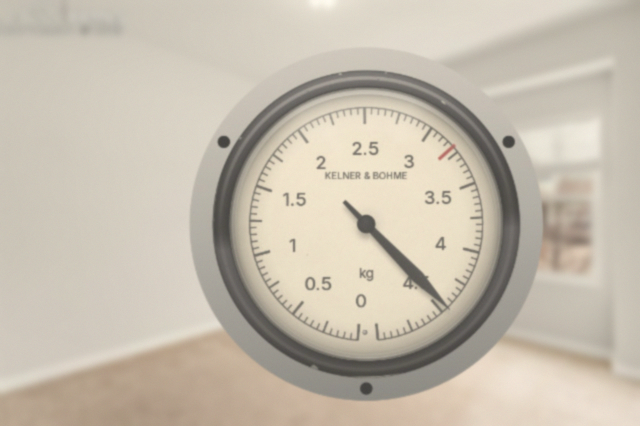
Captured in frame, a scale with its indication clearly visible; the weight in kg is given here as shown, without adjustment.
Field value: 4.45 kg
